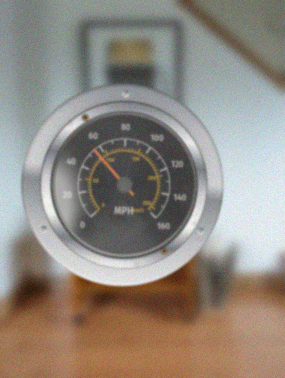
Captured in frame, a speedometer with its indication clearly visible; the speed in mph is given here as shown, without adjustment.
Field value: 55 mph
